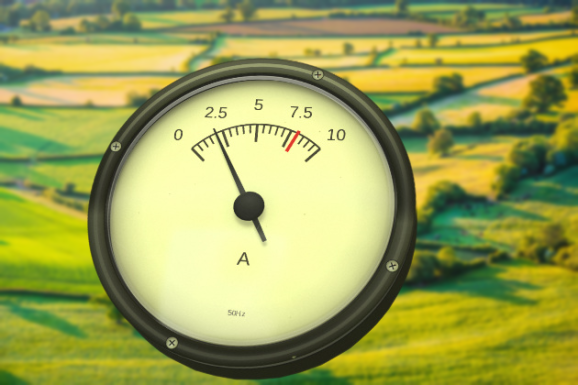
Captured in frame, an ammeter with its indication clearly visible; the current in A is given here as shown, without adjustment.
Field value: 2 A
